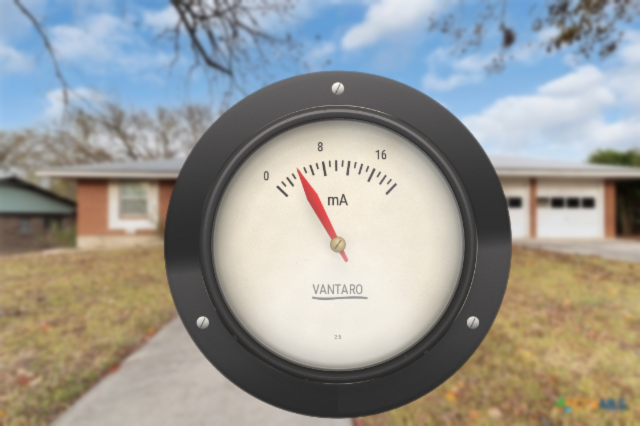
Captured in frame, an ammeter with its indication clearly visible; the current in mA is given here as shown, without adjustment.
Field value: 4 mA
